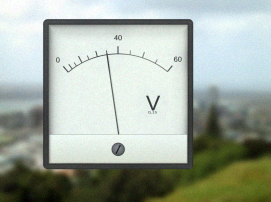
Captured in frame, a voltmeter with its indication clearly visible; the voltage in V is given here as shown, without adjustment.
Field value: 35 V
